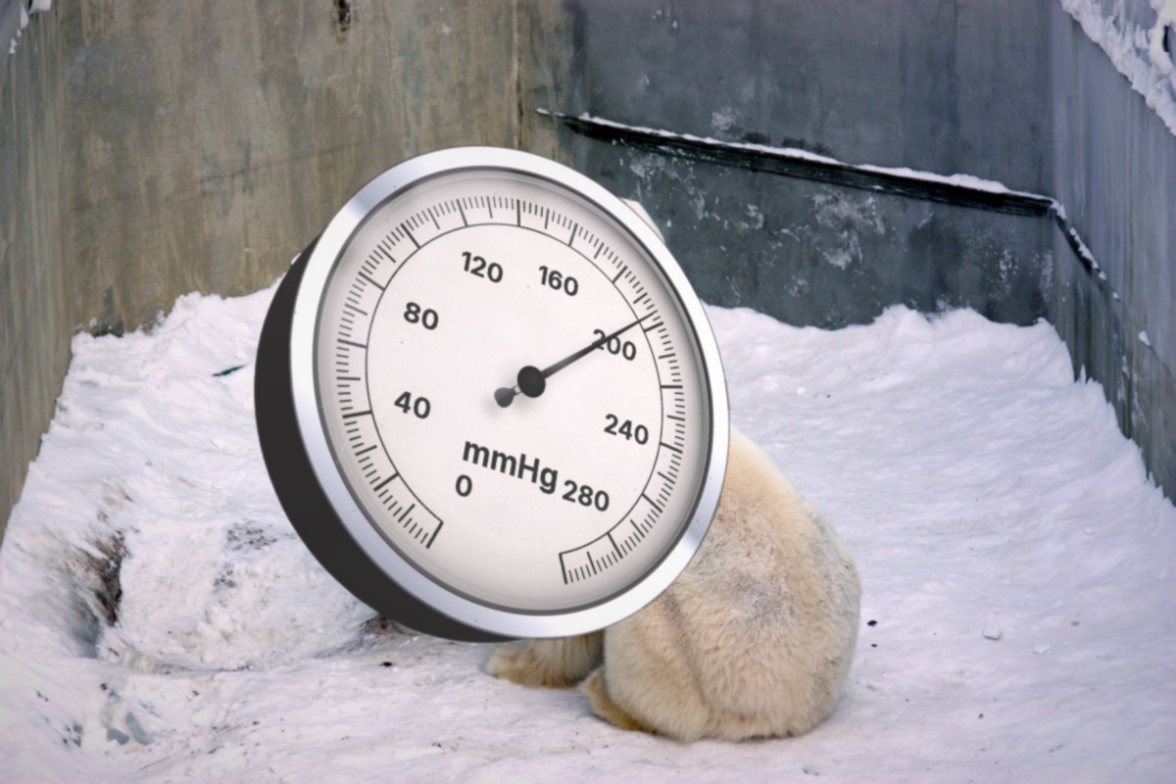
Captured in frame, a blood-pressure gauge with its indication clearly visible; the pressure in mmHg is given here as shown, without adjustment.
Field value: 196 mmHg
